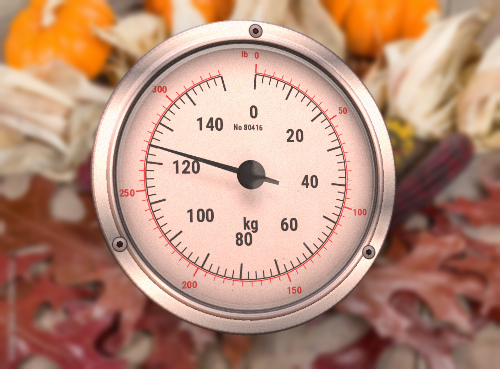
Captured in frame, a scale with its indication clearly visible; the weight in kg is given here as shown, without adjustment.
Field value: 124 kg
